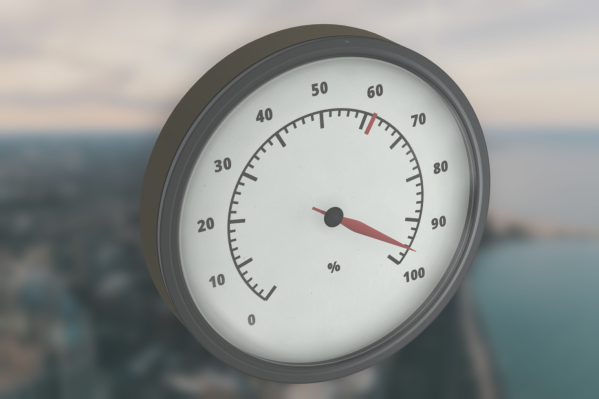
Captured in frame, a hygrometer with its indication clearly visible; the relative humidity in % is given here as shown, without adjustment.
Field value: 96 %
